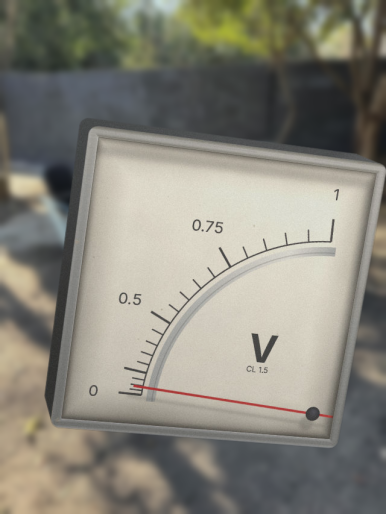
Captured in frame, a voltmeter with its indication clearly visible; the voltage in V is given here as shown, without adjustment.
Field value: 0.15 V
